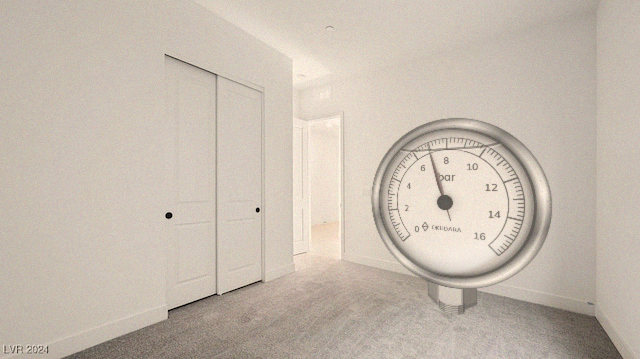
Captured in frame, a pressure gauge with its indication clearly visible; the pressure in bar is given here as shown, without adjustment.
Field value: 7 bar
